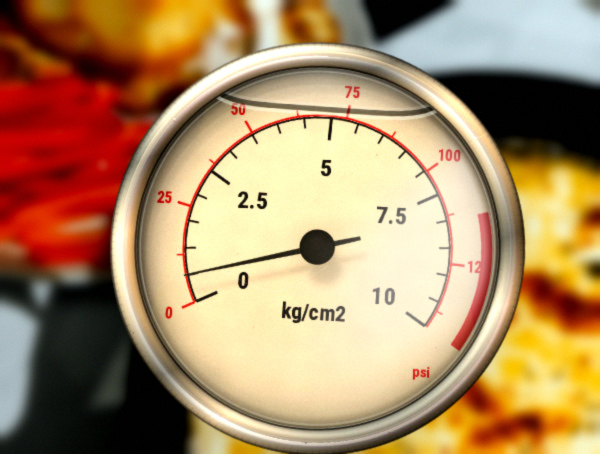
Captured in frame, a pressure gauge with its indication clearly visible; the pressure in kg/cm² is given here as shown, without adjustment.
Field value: 0.5 kg/cm²
